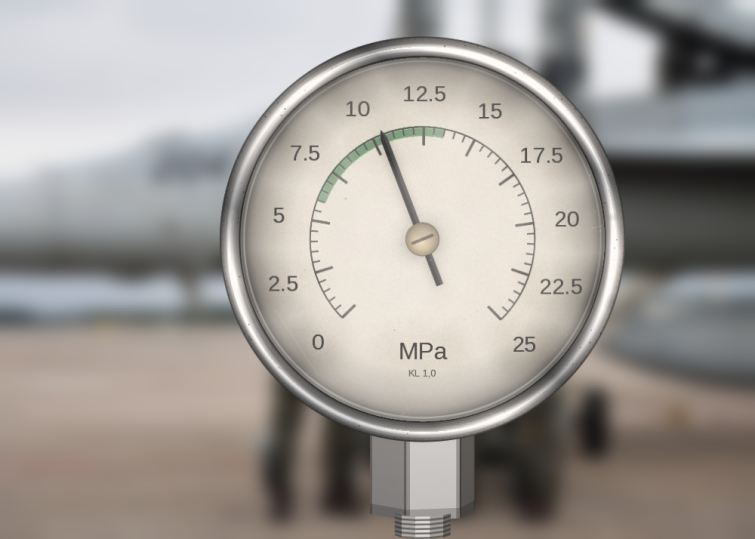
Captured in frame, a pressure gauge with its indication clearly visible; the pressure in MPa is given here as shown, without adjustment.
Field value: 10.5 MPa
